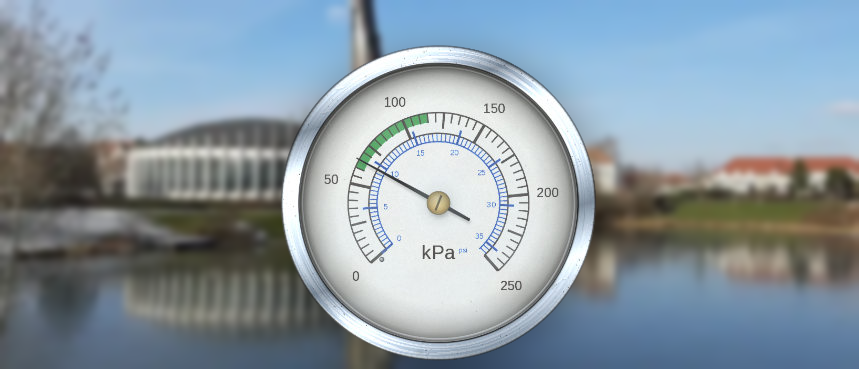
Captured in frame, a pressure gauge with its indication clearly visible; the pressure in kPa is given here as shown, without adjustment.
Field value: 65 kPa
